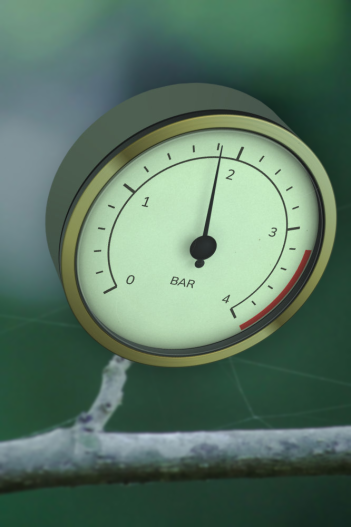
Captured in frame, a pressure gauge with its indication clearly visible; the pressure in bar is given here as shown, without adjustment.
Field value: 1.8 bar
